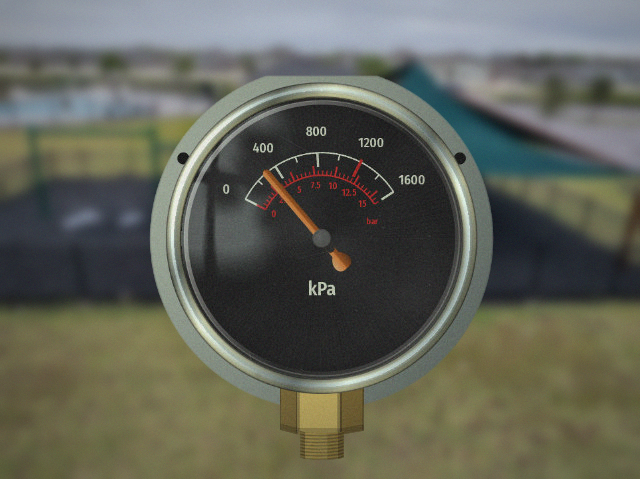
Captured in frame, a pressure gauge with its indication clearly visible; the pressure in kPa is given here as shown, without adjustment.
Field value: 300 kPa
